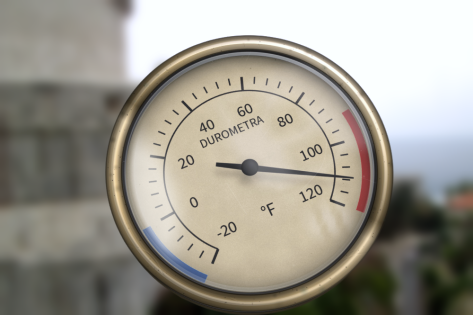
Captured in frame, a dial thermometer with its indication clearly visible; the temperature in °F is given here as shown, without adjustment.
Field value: 112 °F
